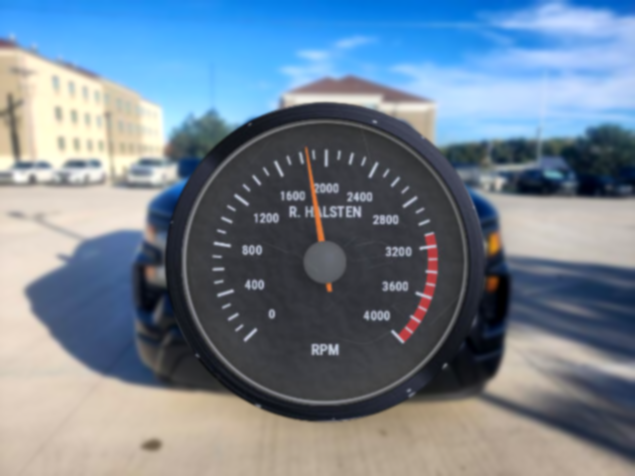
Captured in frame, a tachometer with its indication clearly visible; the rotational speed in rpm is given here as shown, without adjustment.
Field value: 1850 rpm
